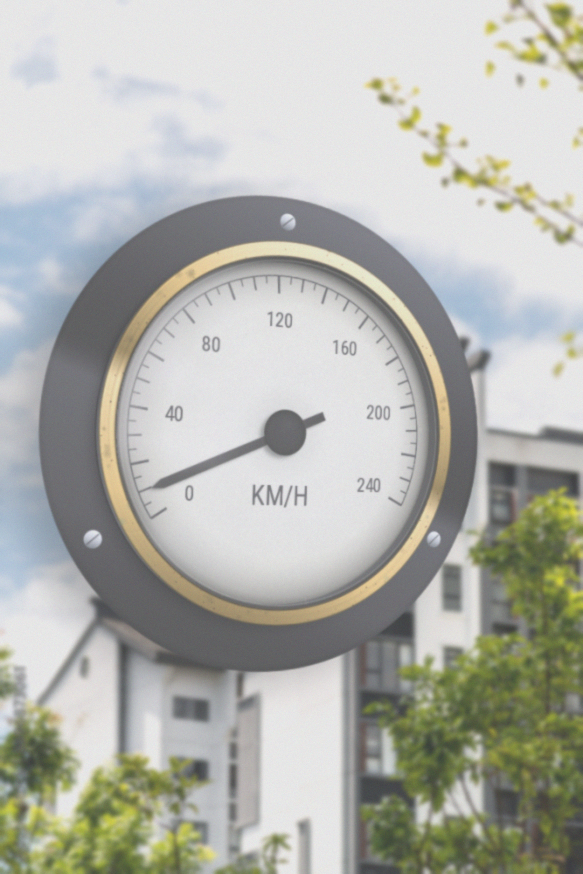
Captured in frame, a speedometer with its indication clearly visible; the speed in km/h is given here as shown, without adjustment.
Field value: 10 km/h
